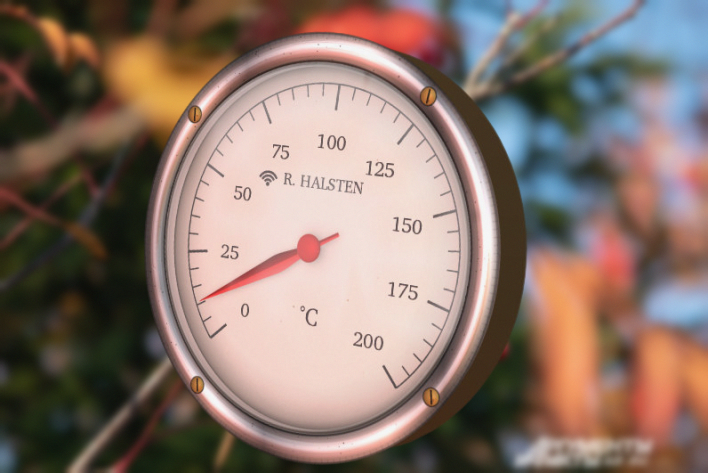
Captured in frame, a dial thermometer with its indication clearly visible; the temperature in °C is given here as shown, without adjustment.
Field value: 10 °C
